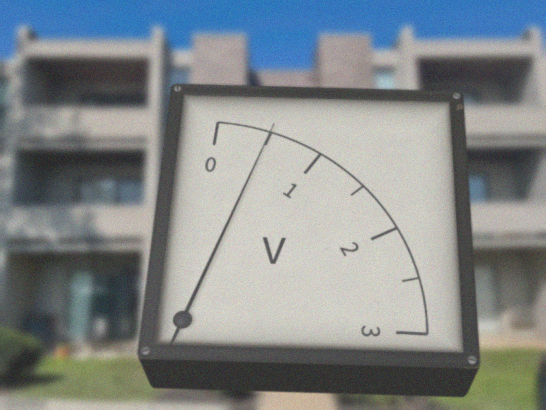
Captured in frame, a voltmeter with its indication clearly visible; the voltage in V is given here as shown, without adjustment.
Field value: 0.5 V
